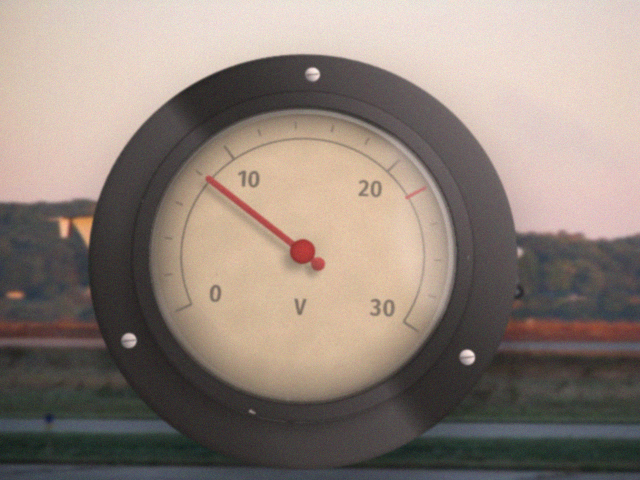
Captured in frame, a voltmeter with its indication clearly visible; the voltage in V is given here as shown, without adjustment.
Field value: 8 V
